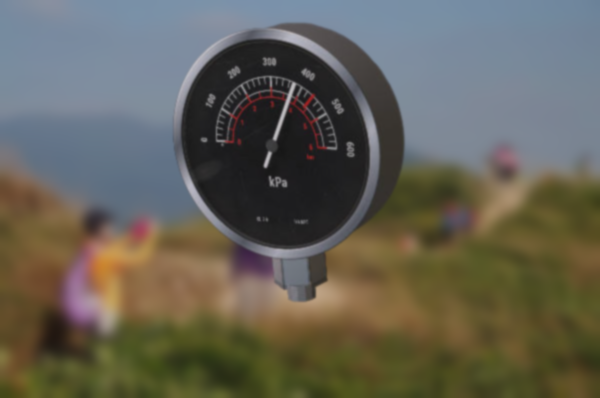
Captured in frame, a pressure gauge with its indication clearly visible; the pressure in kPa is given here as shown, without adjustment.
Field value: 380 kPa
